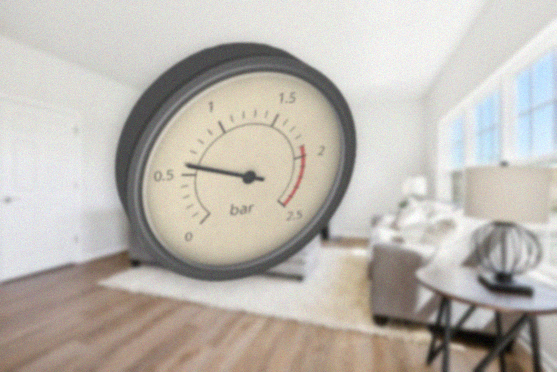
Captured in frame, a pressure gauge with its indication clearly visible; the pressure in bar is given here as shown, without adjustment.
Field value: 0.6 bar
